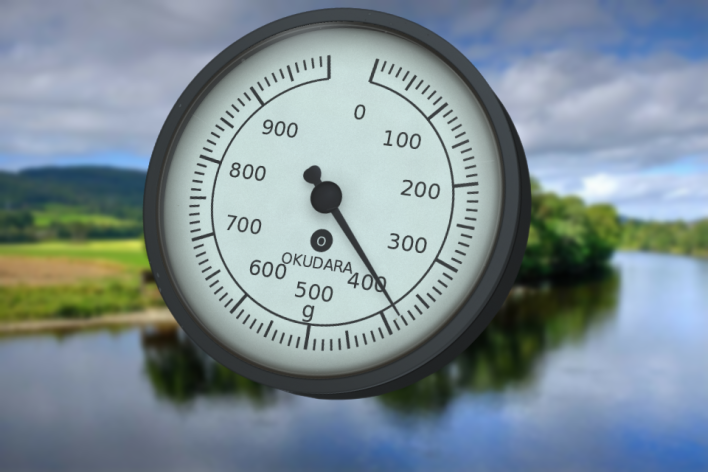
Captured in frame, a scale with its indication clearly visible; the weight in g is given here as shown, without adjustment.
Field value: 380 g
